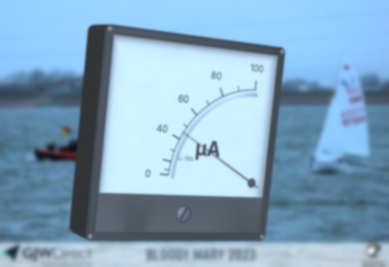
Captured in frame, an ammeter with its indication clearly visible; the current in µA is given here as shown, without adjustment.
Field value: 45 µA
